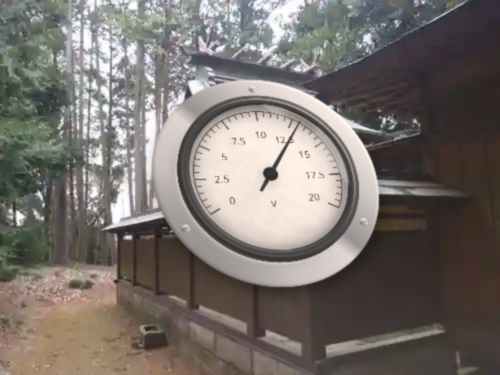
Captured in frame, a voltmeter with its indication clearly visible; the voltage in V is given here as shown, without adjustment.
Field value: 13 V
